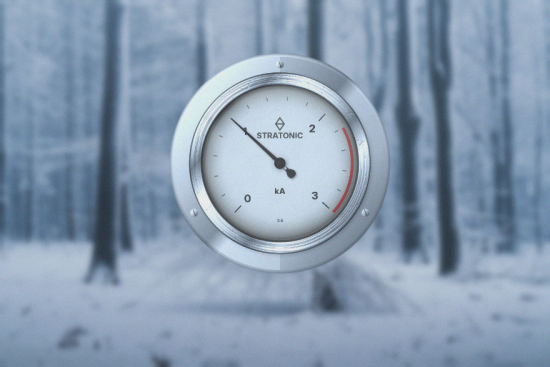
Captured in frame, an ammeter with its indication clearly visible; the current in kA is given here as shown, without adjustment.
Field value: 1 kA
